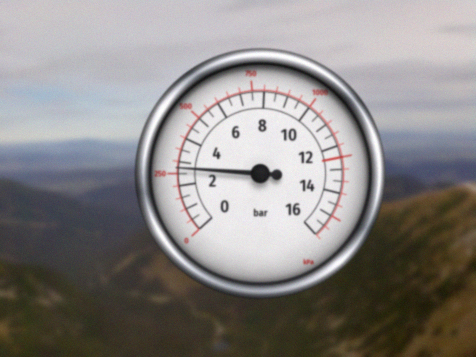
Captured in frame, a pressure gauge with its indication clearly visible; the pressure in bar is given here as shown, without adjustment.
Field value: 2.75 bar
